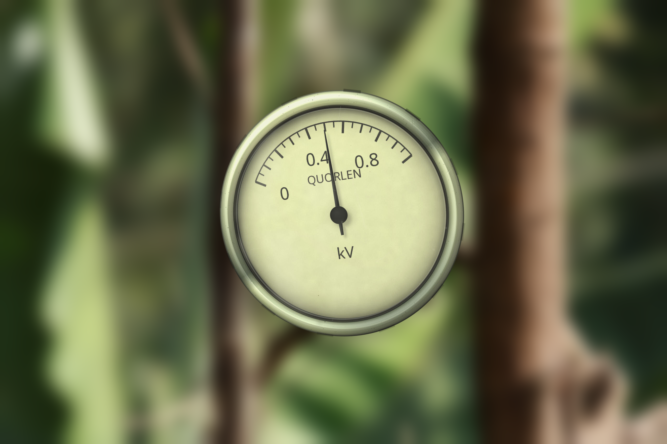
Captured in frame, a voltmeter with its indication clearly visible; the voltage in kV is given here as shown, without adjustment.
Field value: 0.5 kV
